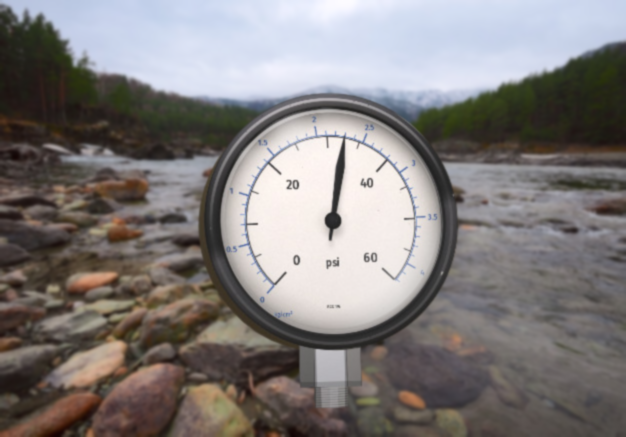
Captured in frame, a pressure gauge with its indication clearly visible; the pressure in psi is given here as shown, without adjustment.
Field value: 32.5 psi
